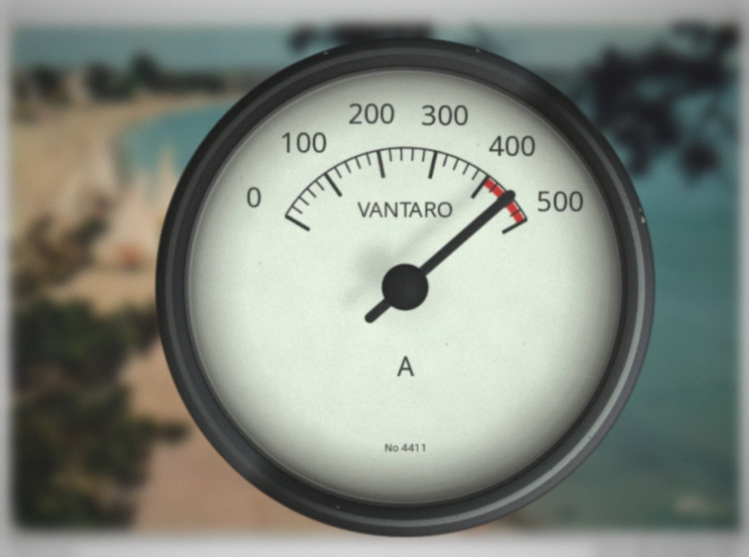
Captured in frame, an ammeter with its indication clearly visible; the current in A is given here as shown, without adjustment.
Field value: 450 A
